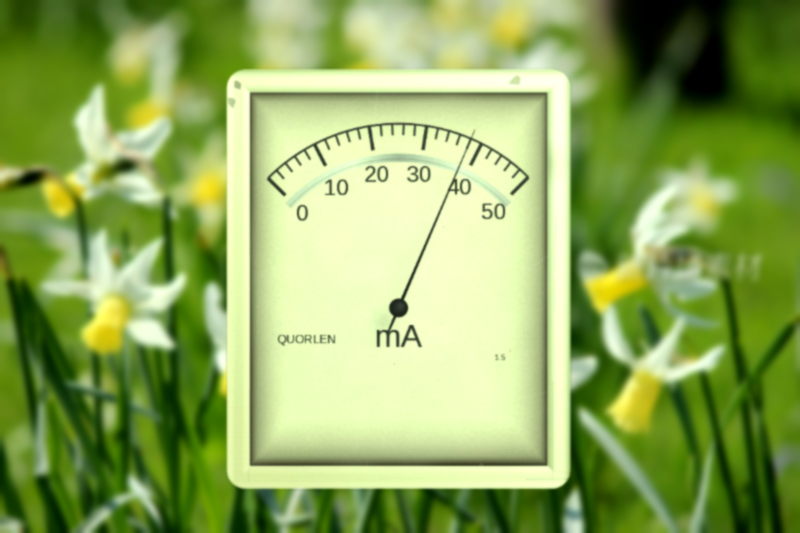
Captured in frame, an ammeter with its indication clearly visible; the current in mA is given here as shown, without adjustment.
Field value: 38 mA
